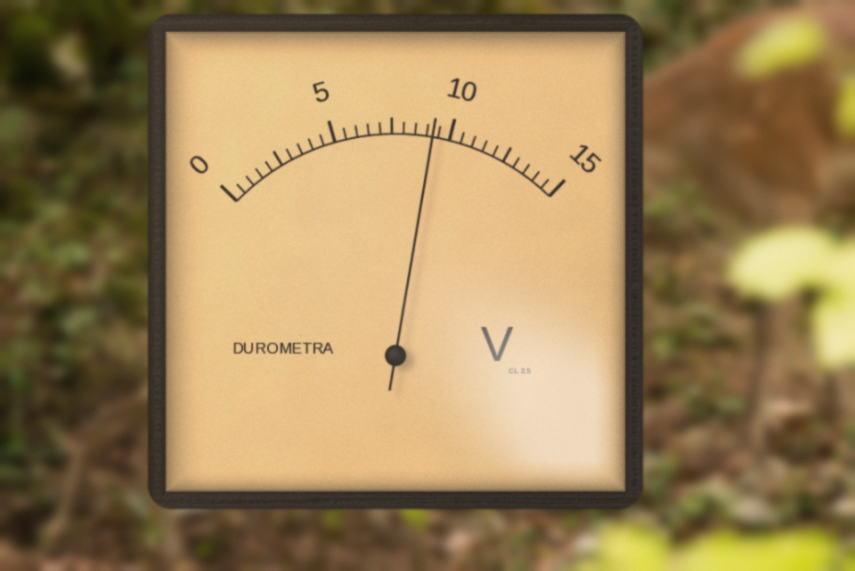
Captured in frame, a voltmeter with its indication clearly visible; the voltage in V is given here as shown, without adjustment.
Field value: 9.25 V
